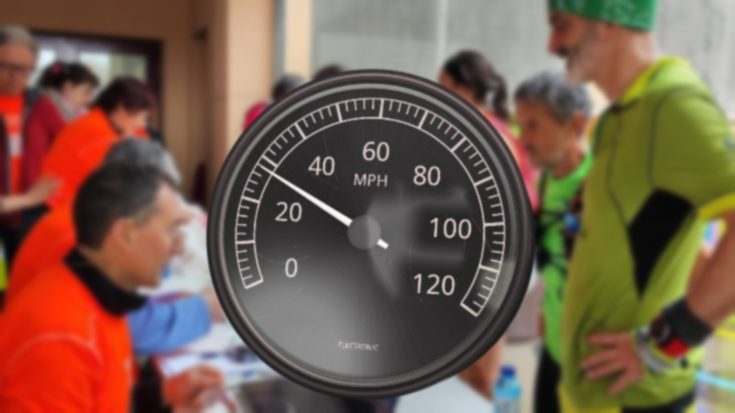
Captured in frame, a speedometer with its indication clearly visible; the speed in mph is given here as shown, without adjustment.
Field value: 28 mph
